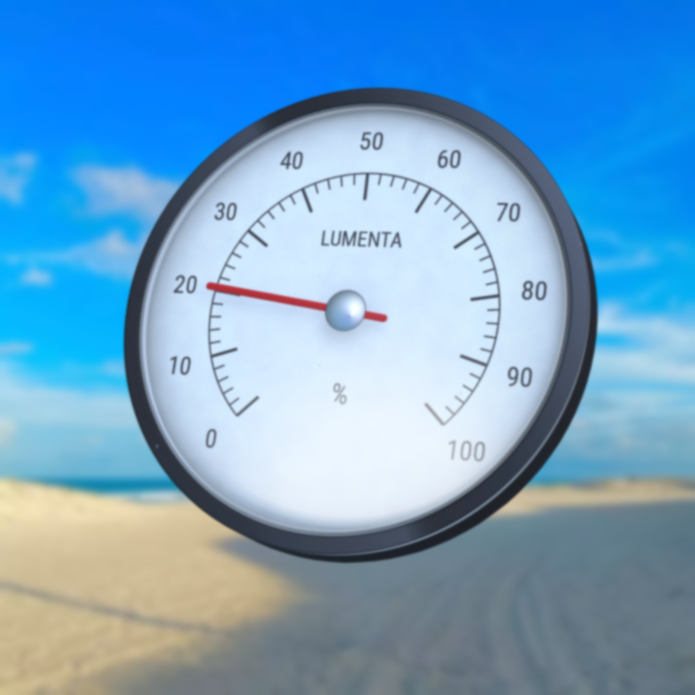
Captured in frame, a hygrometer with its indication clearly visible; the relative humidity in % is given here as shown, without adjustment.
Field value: 20 %
